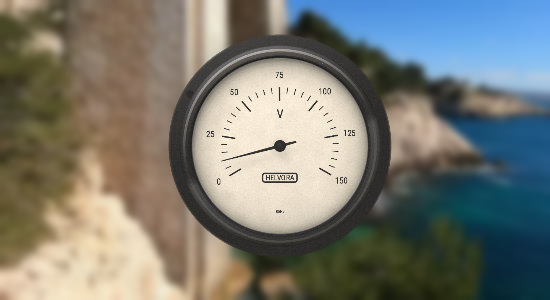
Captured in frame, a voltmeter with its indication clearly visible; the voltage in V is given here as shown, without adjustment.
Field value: 10 V
